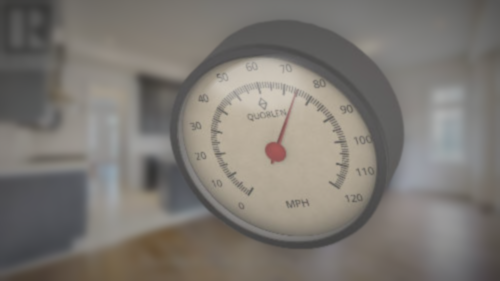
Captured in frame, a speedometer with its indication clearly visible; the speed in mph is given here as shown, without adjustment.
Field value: 75 mph
